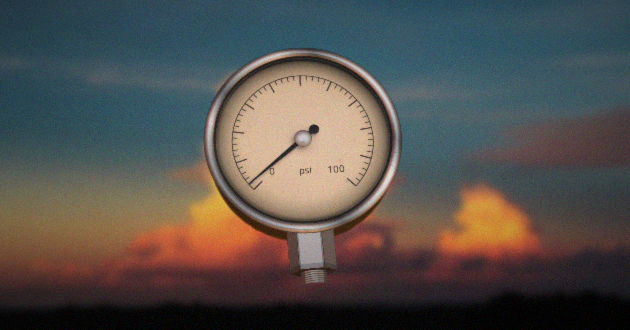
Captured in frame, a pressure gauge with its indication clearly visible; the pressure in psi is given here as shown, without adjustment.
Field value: 2 psi
